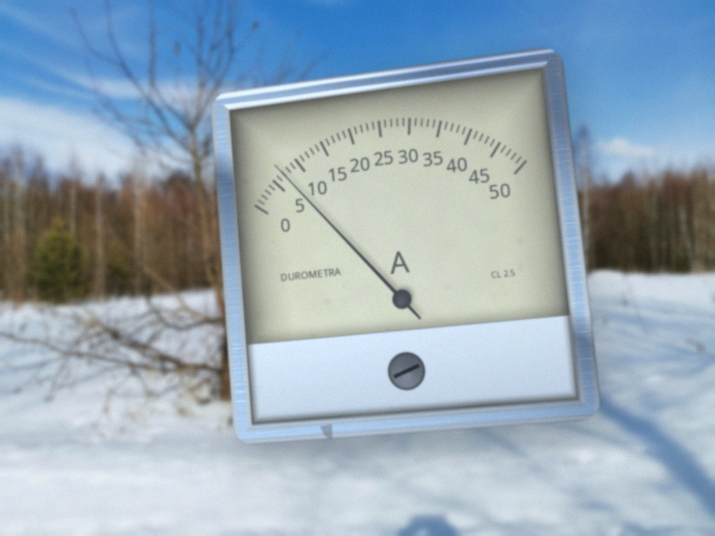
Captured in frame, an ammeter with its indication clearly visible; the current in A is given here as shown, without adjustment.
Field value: 7 A
